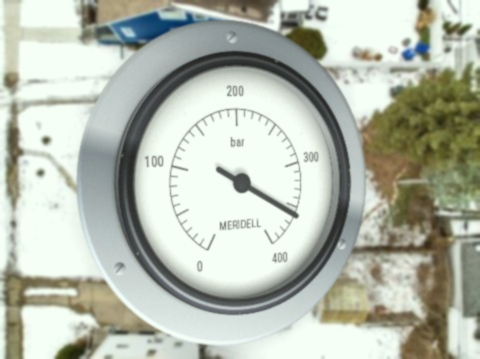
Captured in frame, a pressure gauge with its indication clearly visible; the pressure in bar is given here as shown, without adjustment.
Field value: 360 bar
